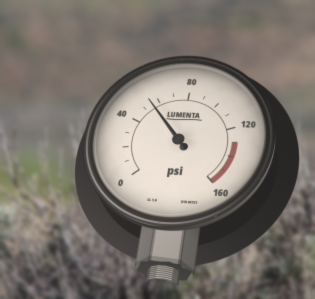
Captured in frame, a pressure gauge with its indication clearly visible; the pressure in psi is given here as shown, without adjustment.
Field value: 55 psi
